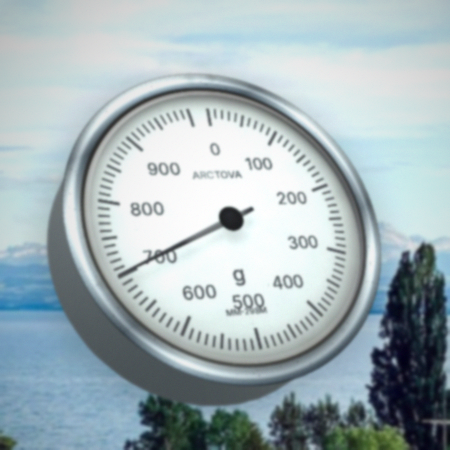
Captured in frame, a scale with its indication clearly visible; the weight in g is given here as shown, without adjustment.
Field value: 700 g
